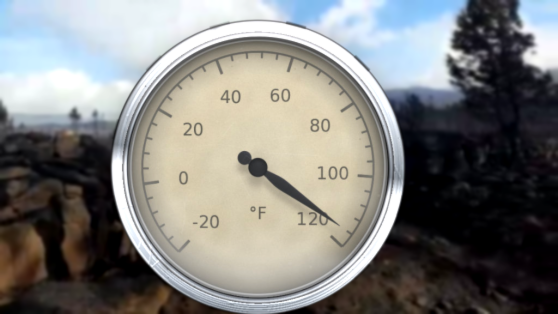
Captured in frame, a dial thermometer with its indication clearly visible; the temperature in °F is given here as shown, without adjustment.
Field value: 116 °F
